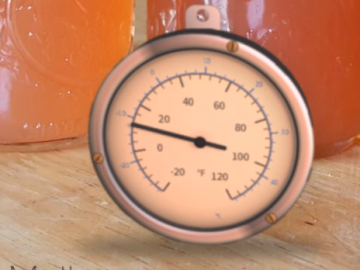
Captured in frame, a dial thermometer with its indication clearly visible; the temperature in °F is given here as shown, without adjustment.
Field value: 12 °F
